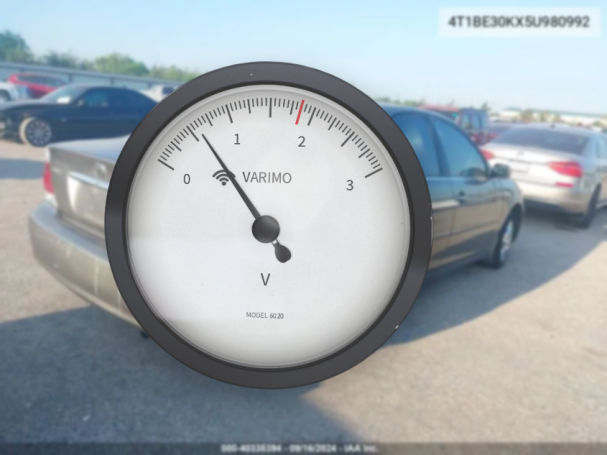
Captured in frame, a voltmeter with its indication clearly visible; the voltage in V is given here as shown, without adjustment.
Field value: 0.6 V
